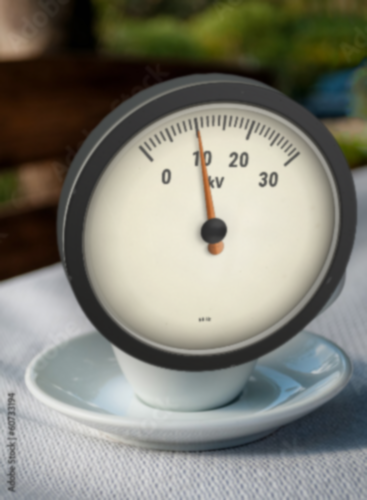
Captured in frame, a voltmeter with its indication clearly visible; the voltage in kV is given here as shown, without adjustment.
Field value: 10 kV
